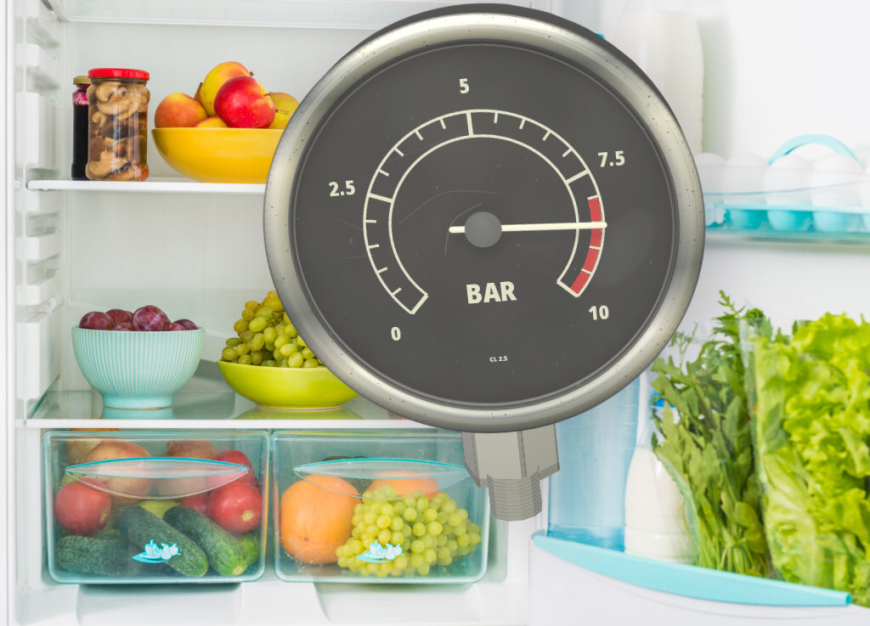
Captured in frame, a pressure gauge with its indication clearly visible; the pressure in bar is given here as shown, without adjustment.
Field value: 8.5 bar
